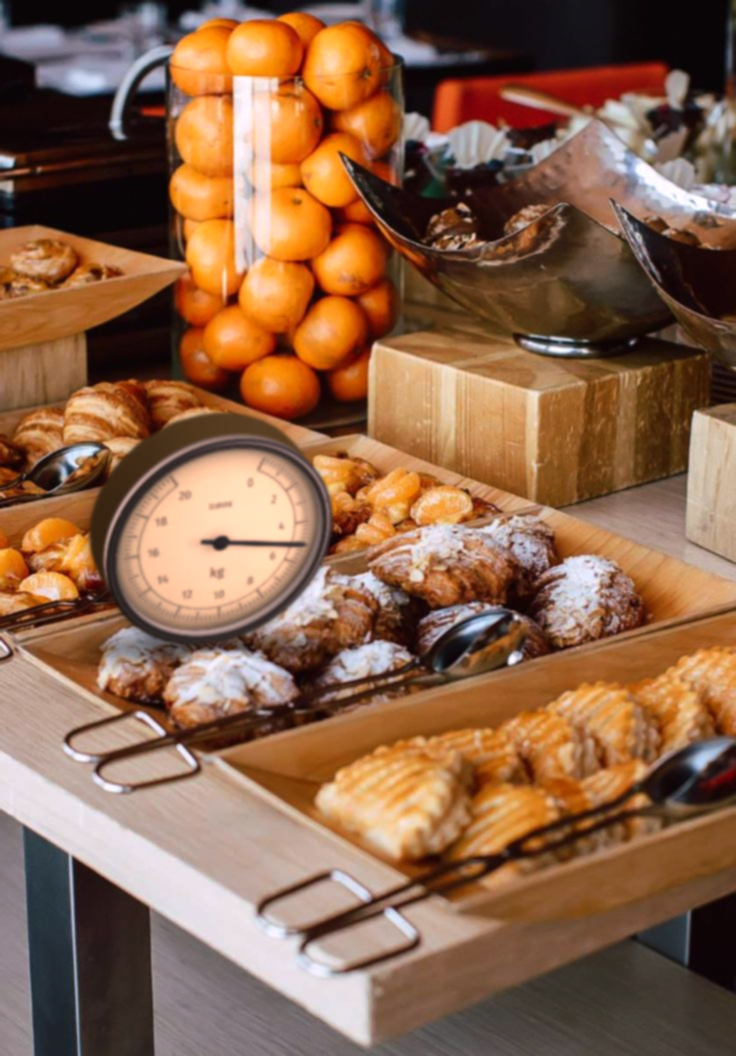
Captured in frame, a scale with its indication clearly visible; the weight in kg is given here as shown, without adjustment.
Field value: 5 kg
